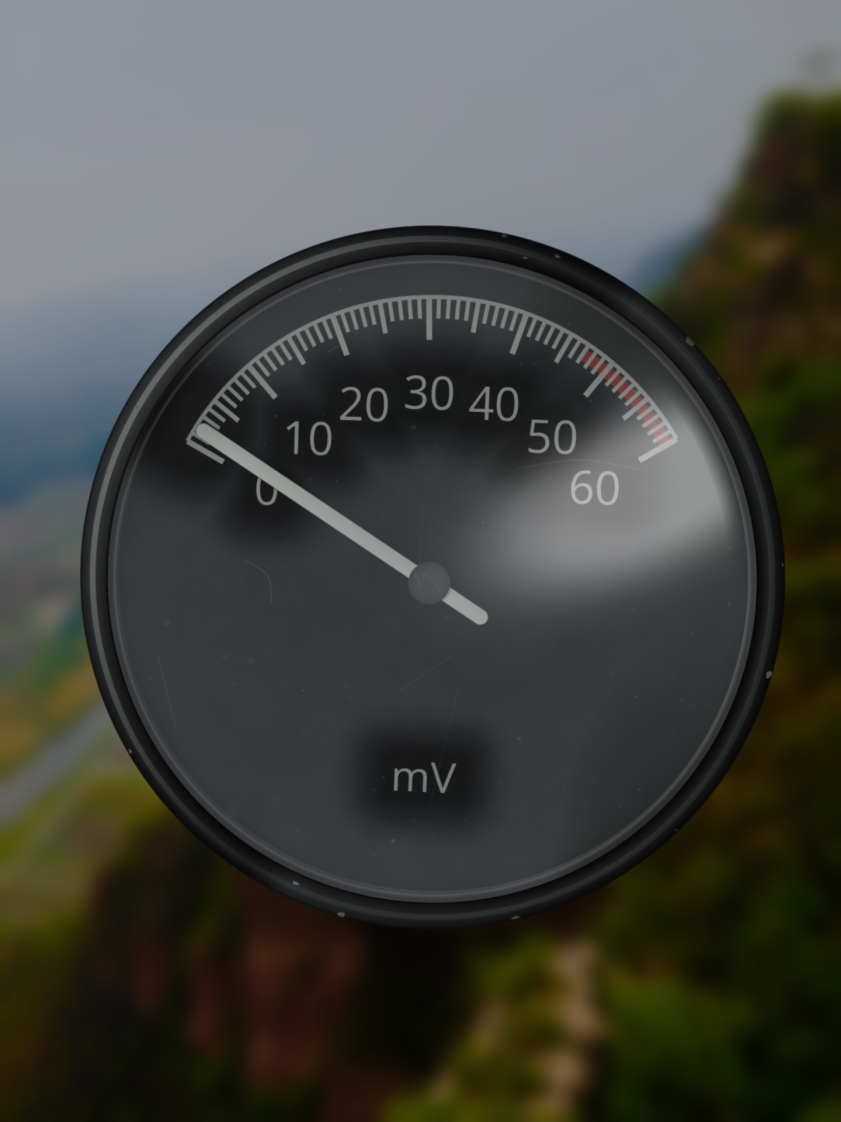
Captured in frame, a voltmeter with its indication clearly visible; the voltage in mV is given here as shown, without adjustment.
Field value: 2 mV
